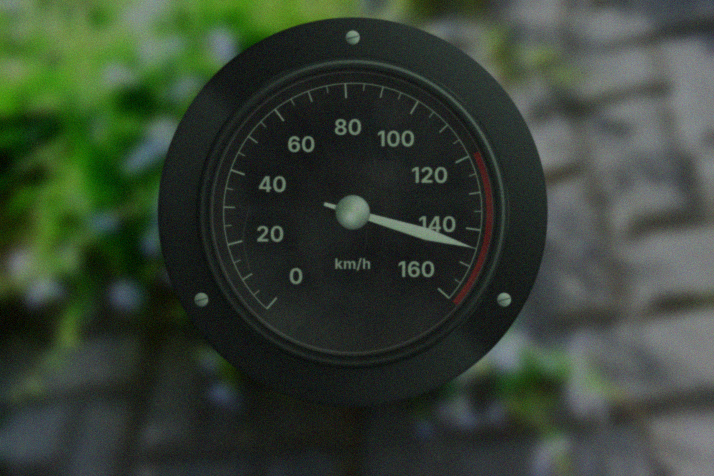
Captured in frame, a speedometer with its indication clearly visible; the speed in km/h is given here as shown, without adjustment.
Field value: 145 km/h
